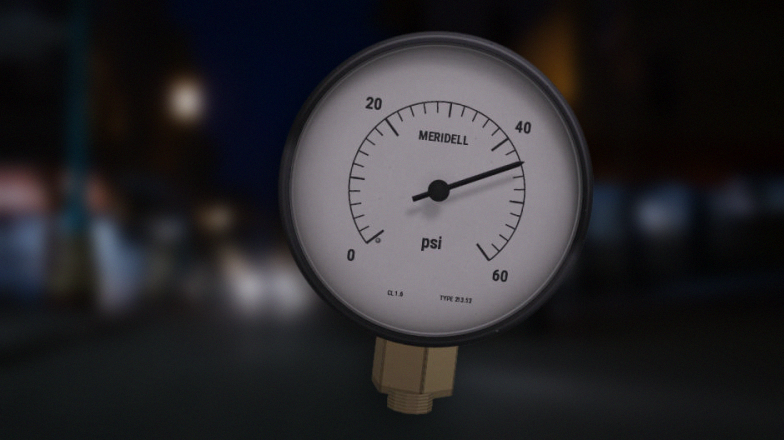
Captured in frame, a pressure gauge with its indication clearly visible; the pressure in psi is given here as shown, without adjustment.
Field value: 44 psi
